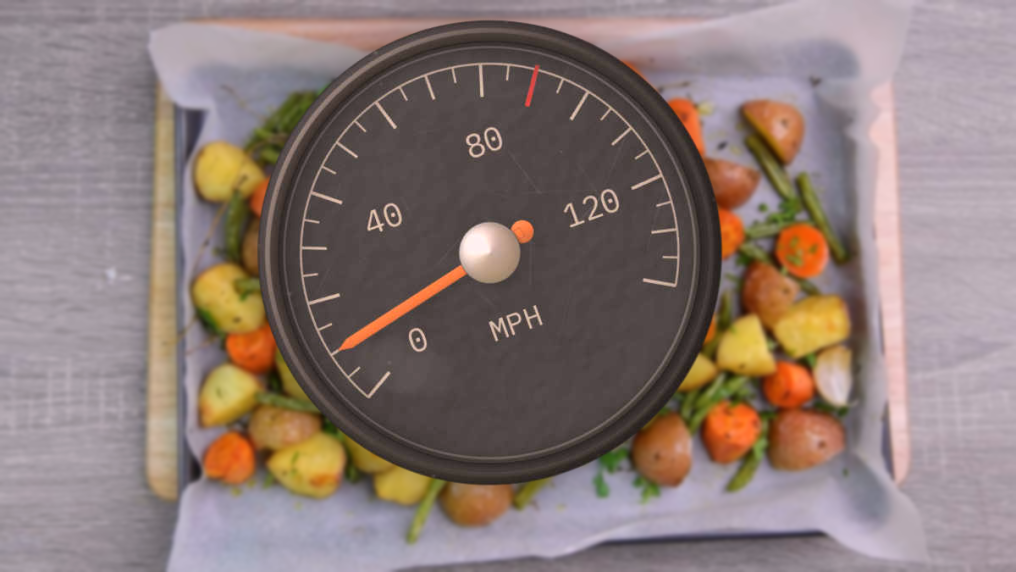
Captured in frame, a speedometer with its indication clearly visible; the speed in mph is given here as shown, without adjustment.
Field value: 10 mph
